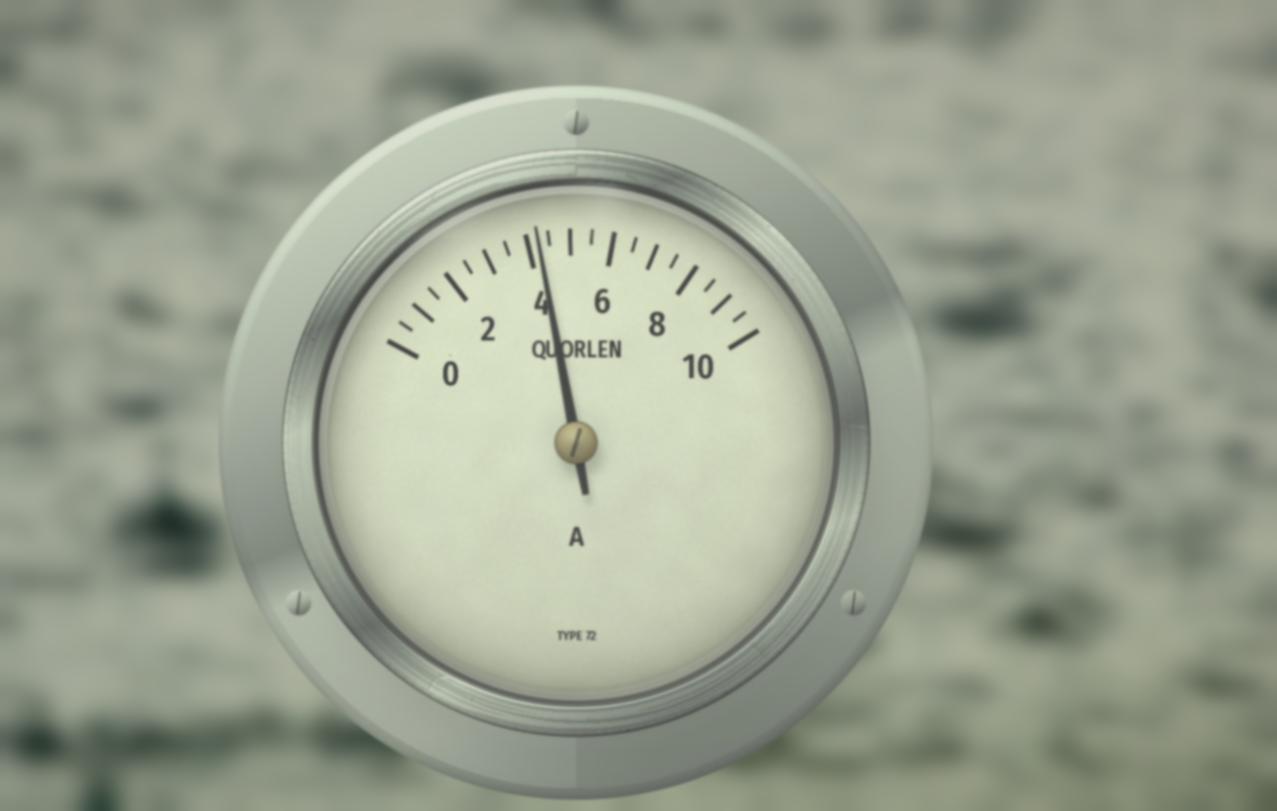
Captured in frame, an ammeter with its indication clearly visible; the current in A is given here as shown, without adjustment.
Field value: 4.25 A
